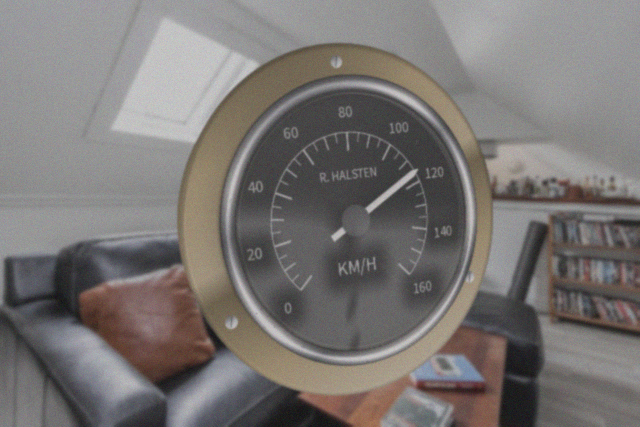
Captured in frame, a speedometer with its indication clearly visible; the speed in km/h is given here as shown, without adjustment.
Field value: 115 km/h
